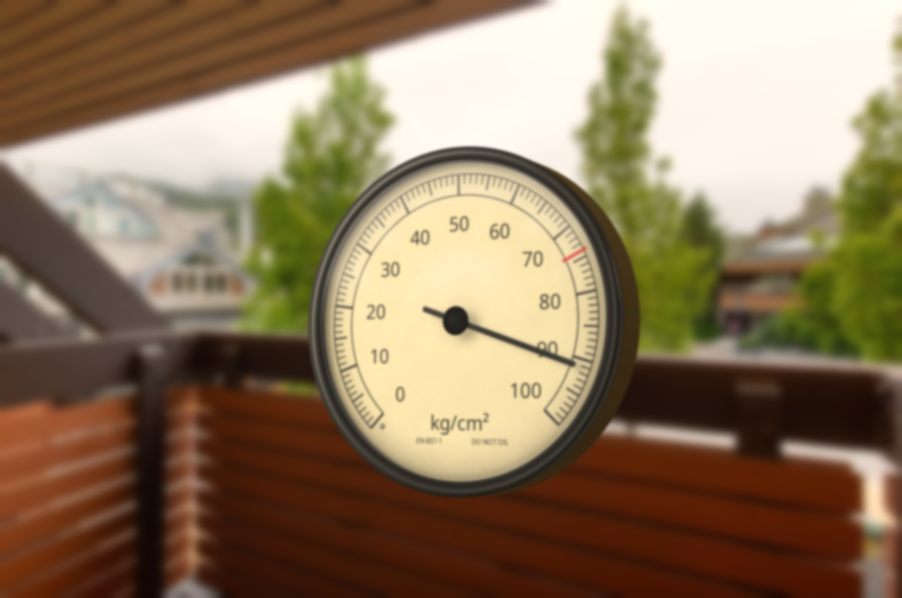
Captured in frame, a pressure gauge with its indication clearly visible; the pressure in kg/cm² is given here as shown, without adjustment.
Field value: 91 kg/cm²
